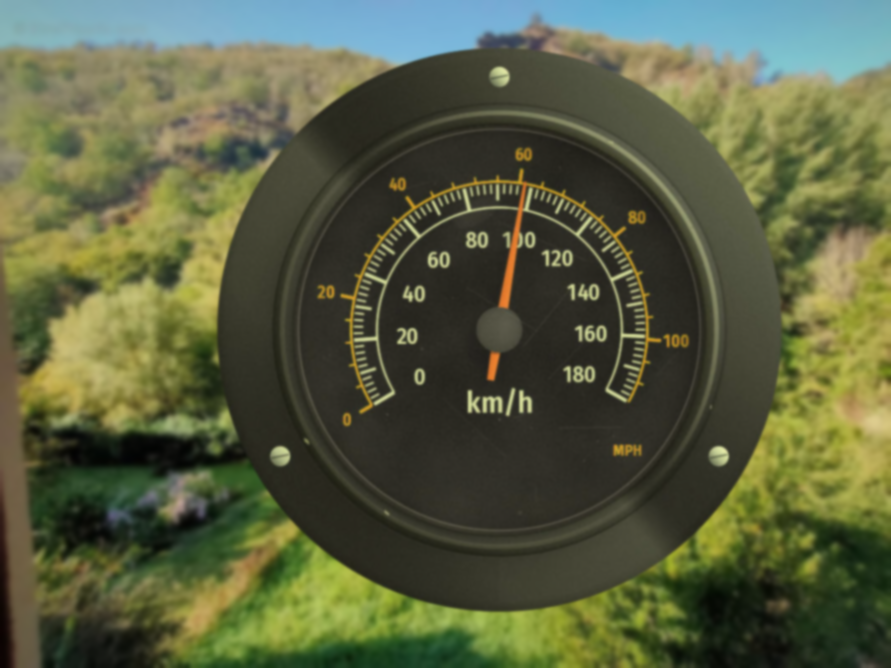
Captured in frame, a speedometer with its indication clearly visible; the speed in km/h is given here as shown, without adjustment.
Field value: 98 km/h
